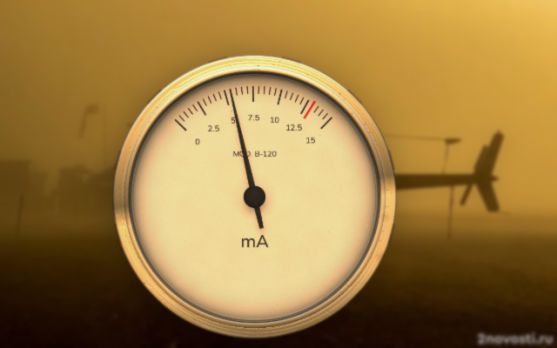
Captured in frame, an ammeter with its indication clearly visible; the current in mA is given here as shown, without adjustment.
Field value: 5.5 mA
